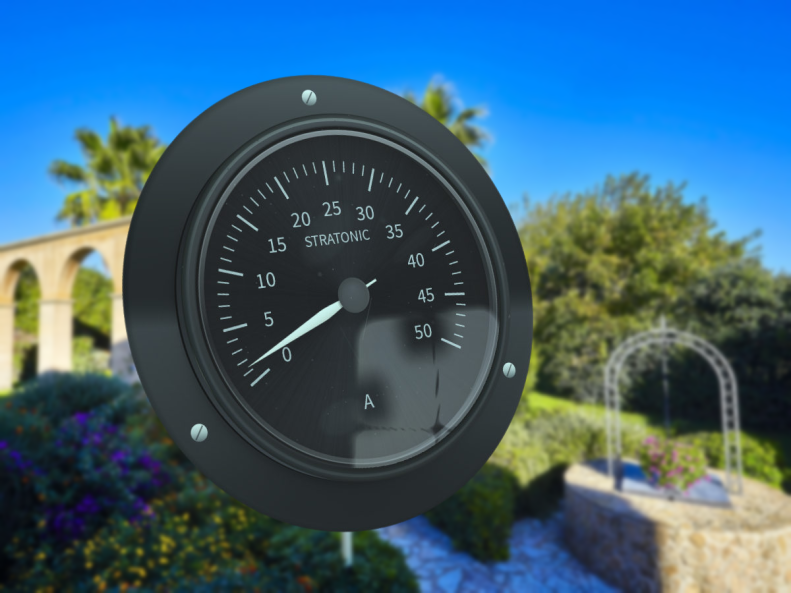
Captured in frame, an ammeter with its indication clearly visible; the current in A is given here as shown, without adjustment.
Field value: 1.5 A
